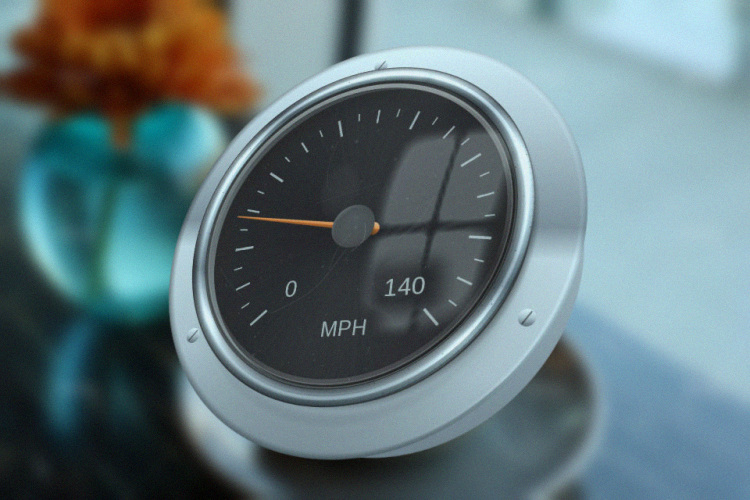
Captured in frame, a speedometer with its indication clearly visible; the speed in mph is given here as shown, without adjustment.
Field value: 27.5 mph
